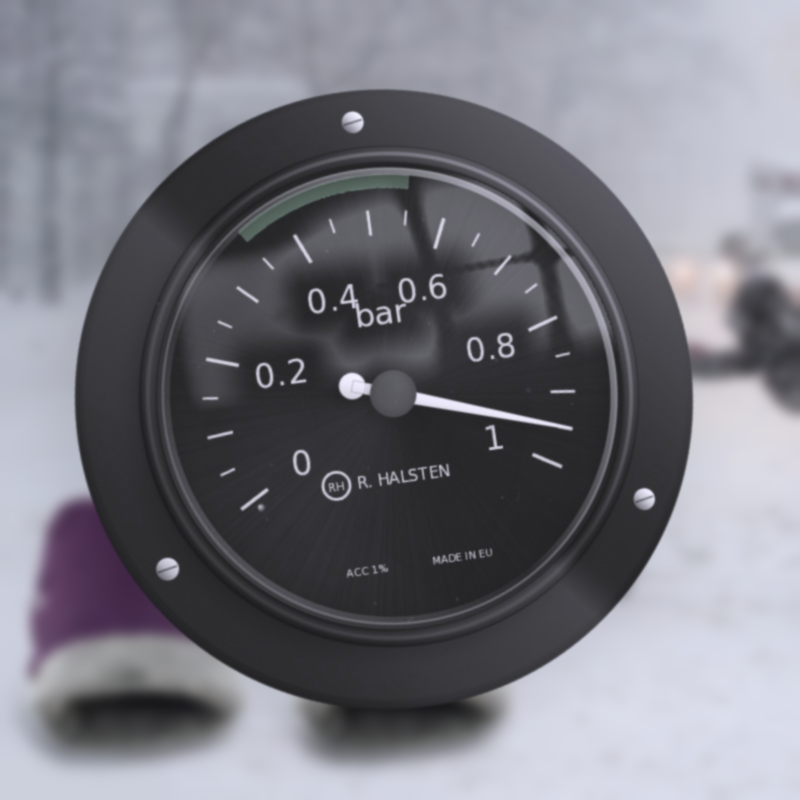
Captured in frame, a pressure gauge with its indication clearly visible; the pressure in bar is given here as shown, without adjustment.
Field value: 0.95 bar
